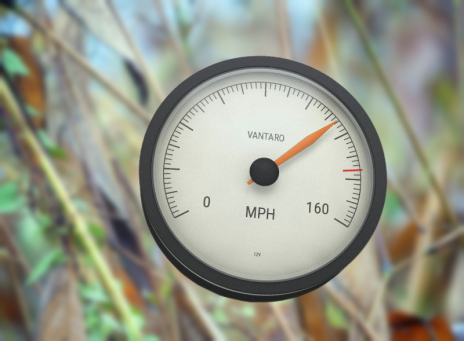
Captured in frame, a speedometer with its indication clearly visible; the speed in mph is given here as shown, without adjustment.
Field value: 114 mph
